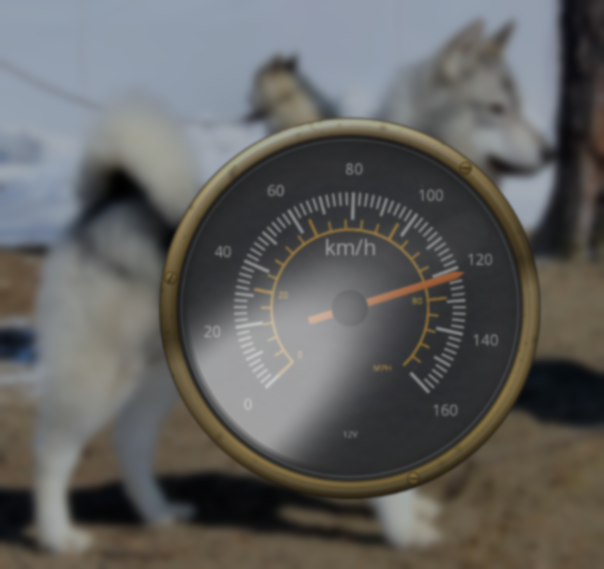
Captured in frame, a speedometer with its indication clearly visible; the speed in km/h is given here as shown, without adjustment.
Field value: 122 km/h
